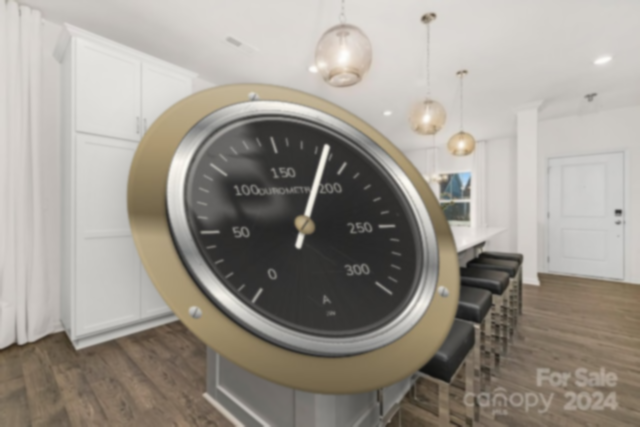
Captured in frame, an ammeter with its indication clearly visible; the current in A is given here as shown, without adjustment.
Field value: 185 A
